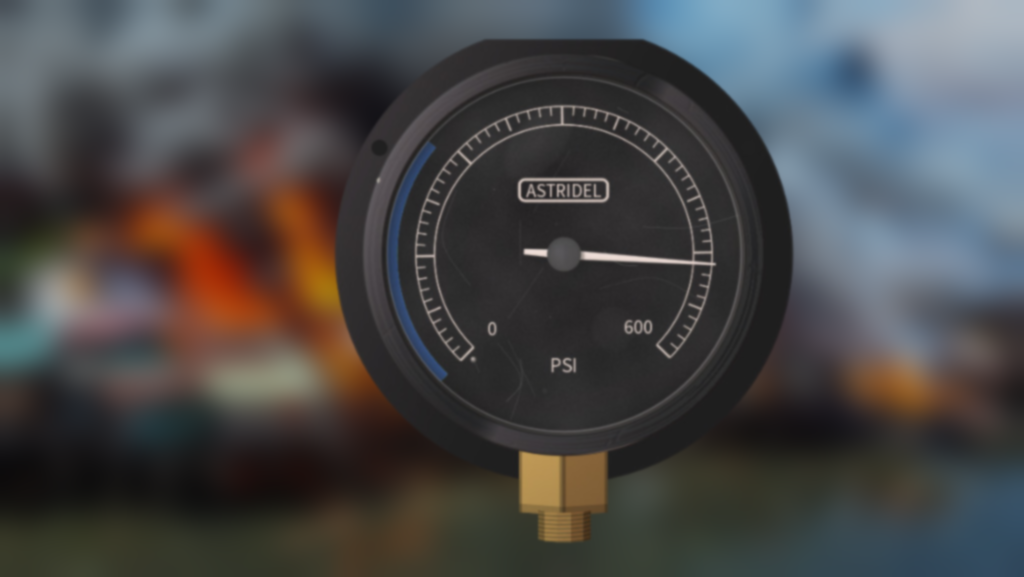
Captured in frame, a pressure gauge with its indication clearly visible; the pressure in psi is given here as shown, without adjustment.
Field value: 510 psi
